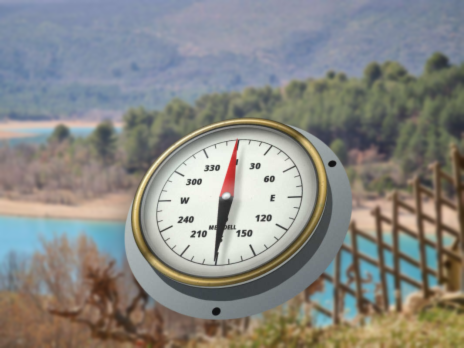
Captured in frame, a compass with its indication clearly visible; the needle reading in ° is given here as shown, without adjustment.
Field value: 0 °
